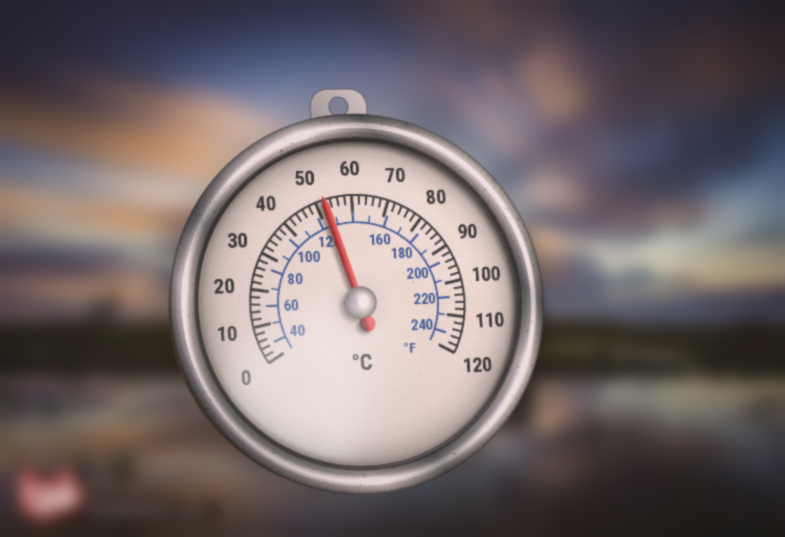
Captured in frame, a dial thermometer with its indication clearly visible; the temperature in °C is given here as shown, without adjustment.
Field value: 52 °C
